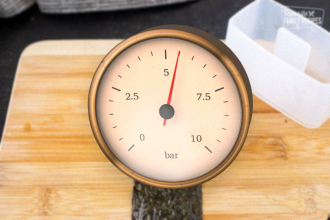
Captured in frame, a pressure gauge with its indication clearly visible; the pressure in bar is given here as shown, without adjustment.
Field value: 5.5 bar
